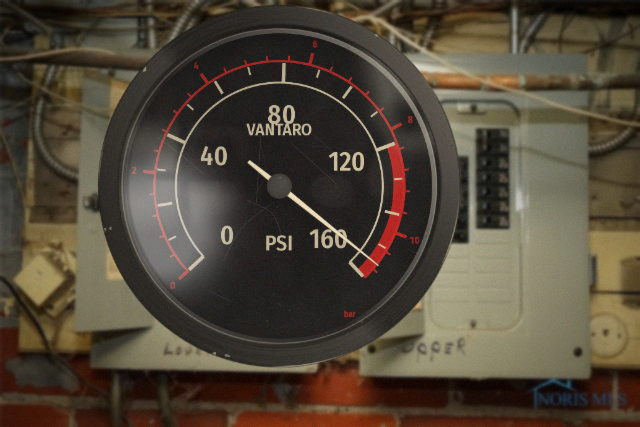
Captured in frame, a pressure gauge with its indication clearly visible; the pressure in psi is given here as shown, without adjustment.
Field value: 155 psi
